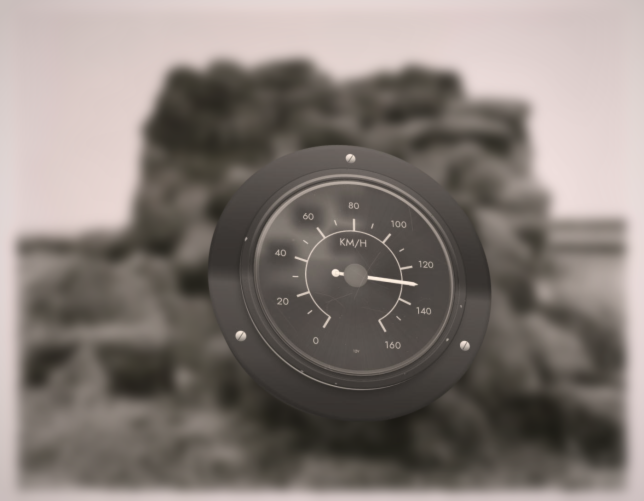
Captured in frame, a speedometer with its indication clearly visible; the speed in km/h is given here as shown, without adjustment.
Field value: 130 km/h
